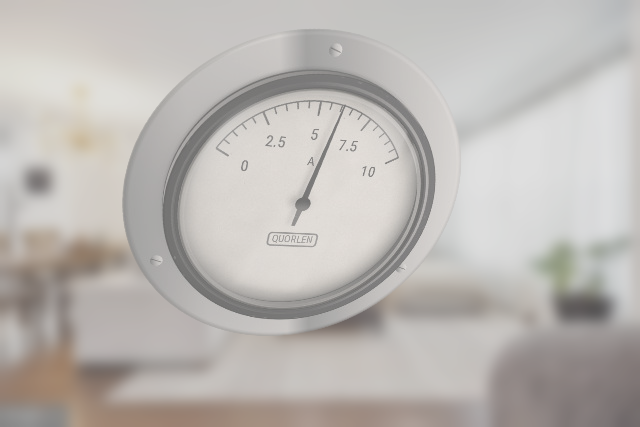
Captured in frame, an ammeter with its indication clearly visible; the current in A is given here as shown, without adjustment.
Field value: 6 A
